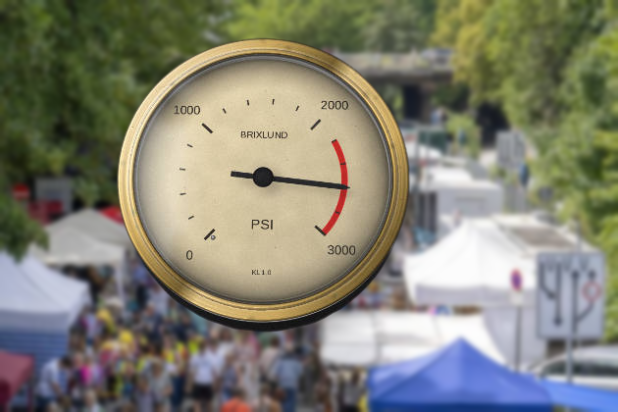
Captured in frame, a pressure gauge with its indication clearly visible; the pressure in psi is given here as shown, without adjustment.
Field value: 2600 psi
